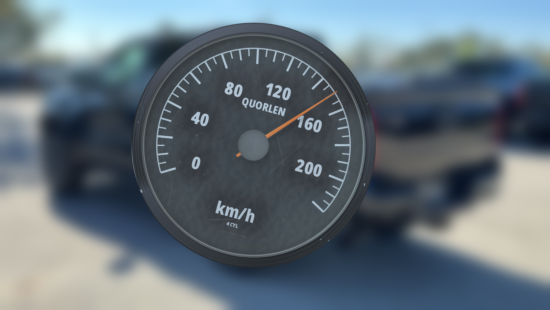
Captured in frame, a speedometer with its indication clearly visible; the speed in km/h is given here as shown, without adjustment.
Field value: 150 km/h
